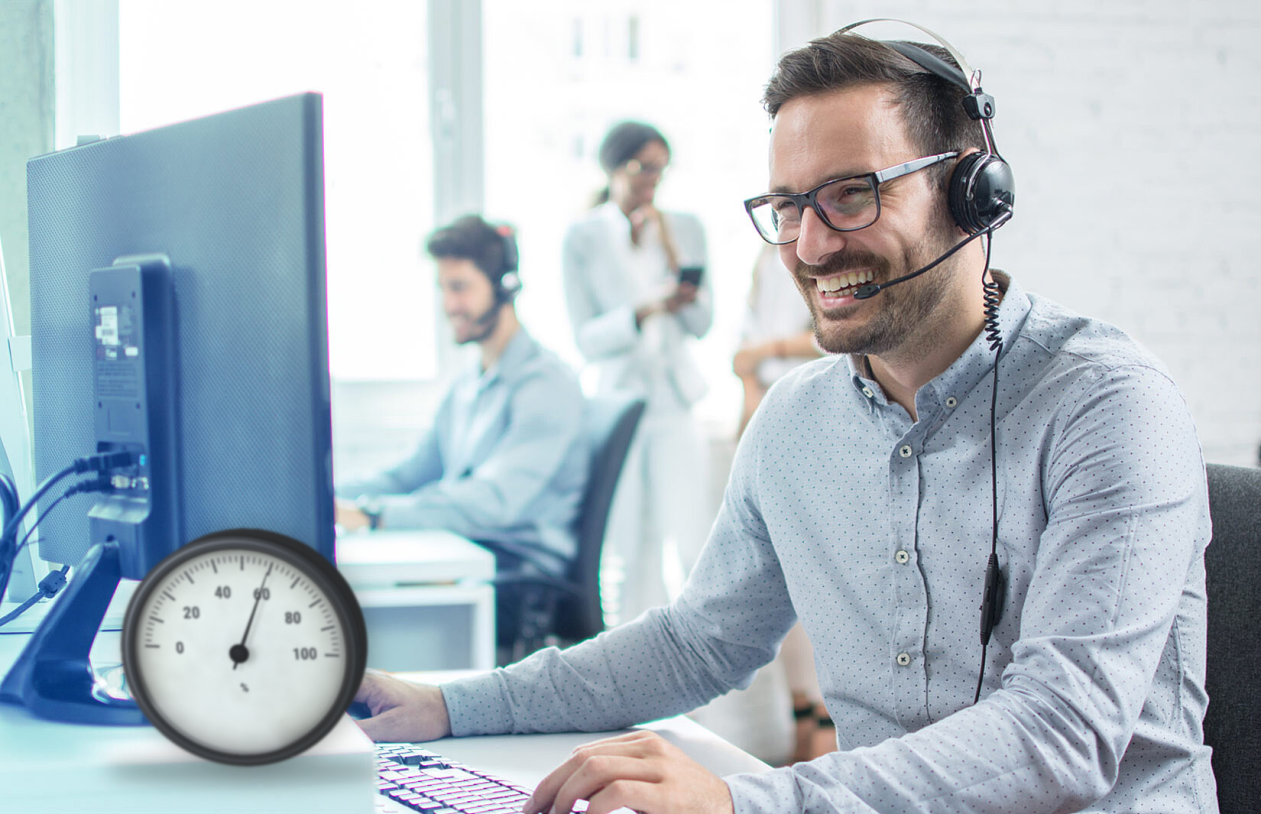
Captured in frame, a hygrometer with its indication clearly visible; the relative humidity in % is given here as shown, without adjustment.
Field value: 60 %
